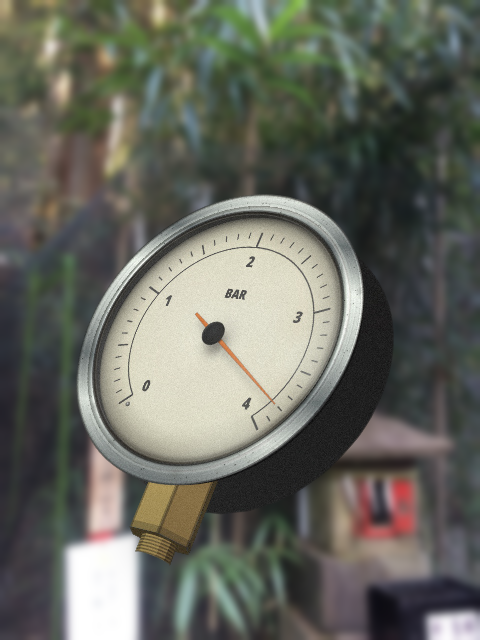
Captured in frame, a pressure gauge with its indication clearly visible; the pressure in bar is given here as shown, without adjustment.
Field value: 3.8 bar
